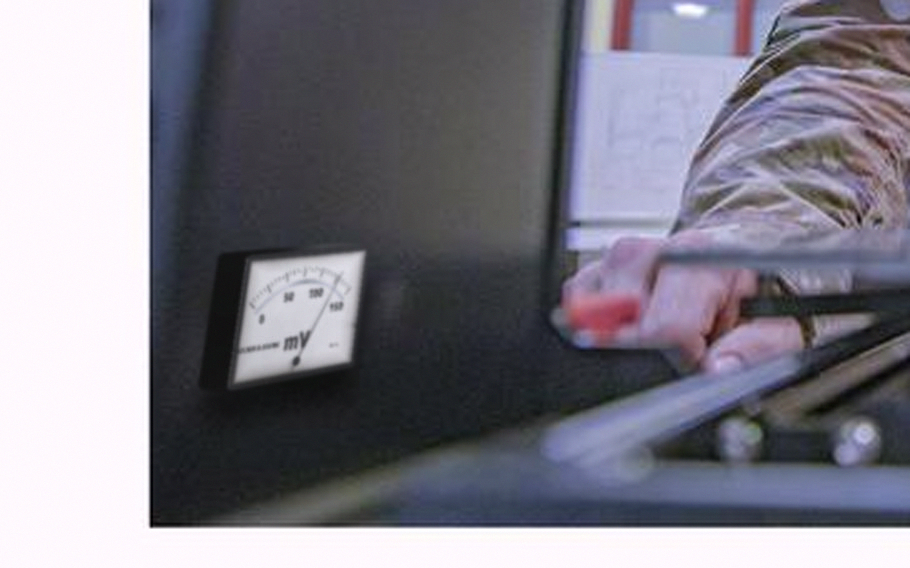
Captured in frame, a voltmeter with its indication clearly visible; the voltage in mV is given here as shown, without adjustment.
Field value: 125 mV
